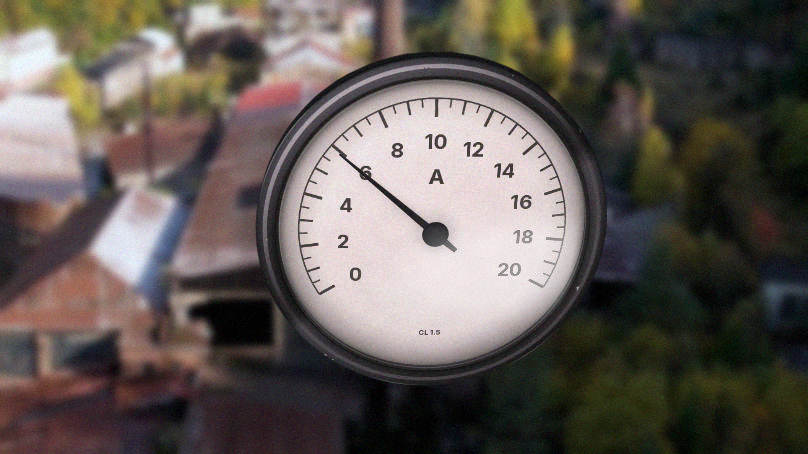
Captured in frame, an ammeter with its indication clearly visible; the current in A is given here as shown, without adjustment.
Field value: 6 A
